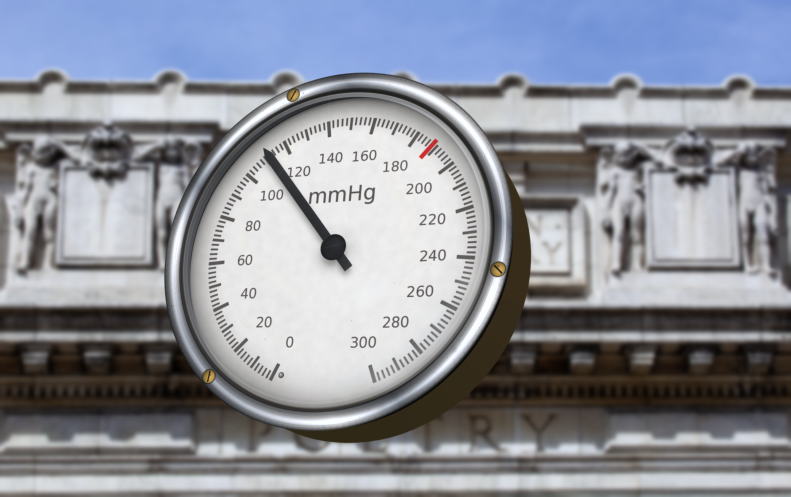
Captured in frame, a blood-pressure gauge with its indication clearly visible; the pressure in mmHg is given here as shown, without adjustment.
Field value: 112 mmHg
